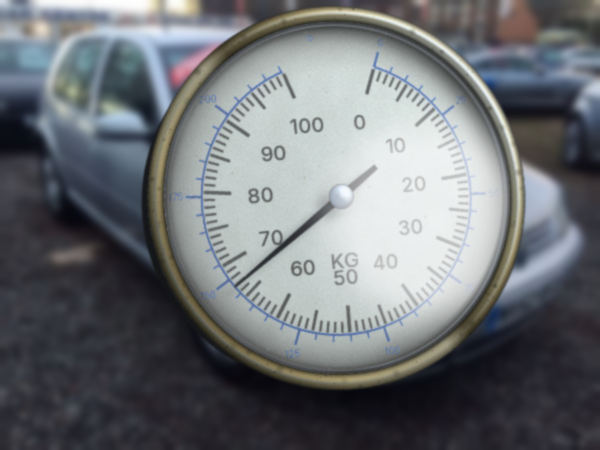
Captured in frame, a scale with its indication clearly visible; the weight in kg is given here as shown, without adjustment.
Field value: 67 kg
